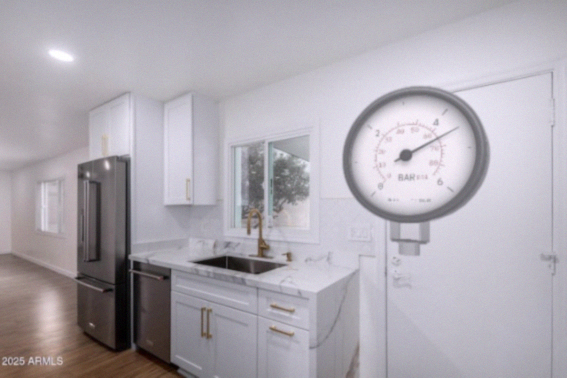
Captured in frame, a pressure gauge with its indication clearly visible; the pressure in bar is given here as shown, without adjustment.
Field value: 4.5 bar
